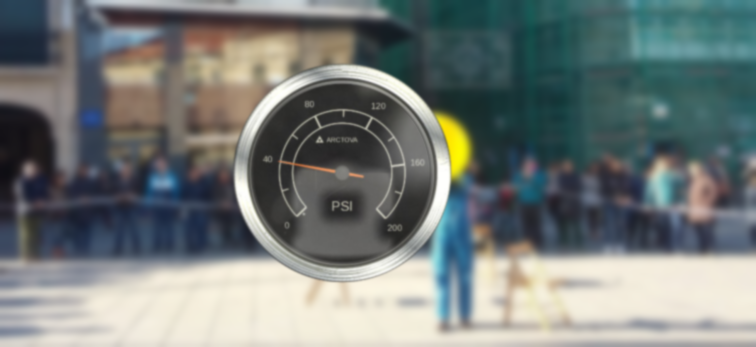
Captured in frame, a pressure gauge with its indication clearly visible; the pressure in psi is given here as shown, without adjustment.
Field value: 40 psi
